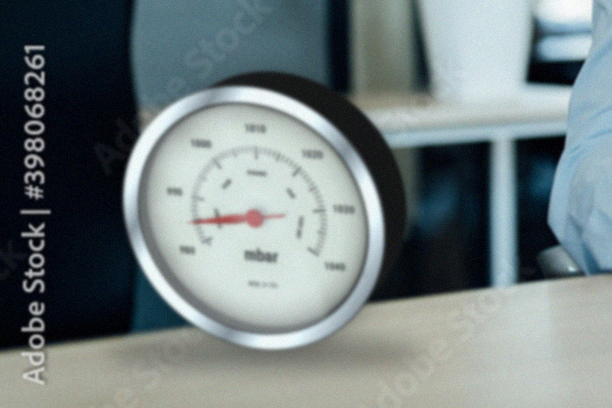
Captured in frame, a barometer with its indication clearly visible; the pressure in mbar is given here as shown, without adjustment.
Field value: 985 mbar
